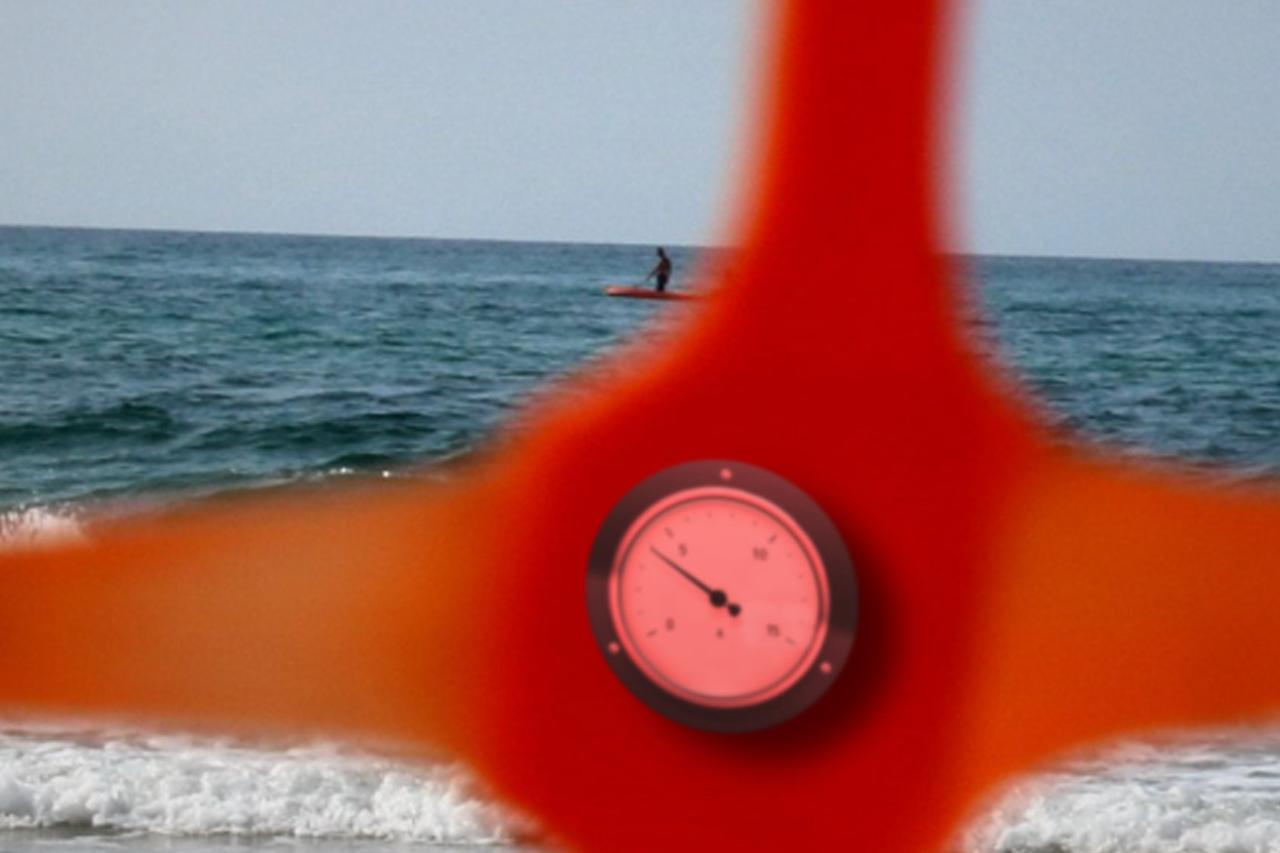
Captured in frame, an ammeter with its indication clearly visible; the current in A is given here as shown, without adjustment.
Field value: 4 A
